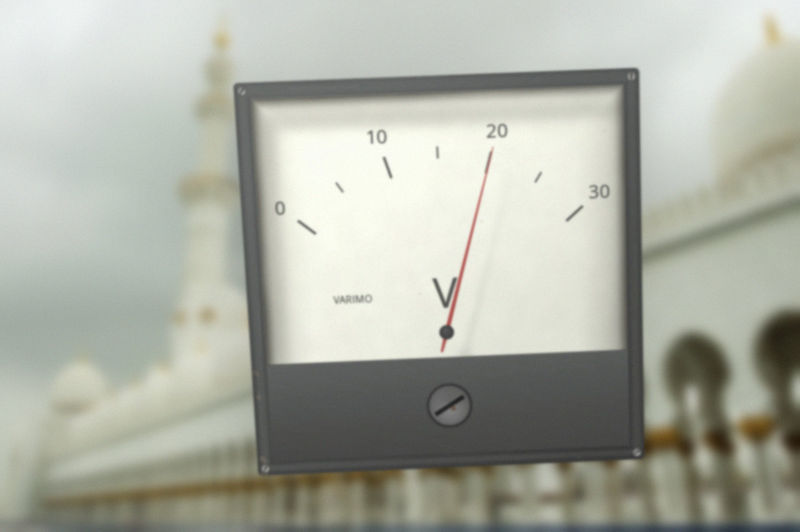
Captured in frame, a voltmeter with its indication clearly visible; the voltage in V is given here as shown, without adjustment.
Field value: 20 V
